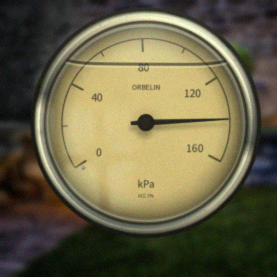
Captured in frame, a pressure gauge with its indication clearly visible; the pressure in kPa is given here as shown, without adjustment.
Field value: 140 kPa
